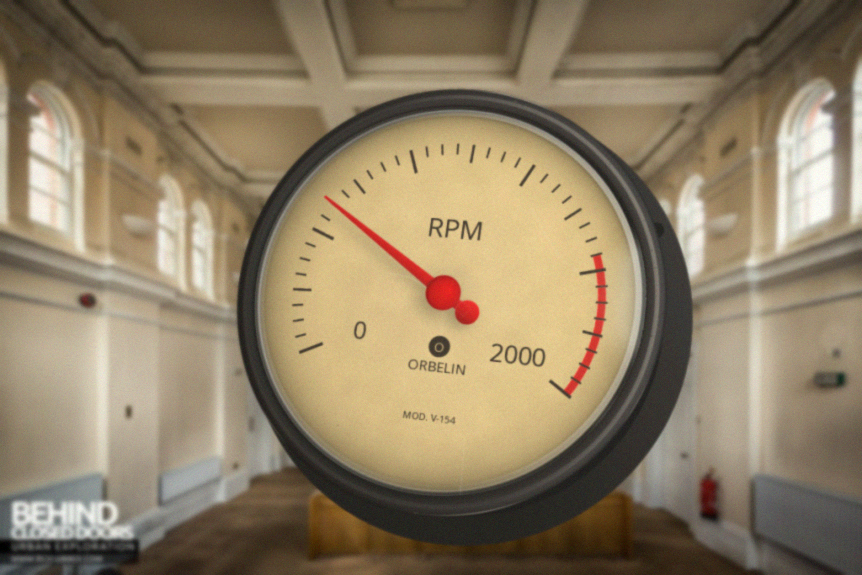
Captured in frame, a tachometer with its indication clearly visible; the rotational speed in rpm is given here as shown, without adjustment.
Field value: 500 rpm
